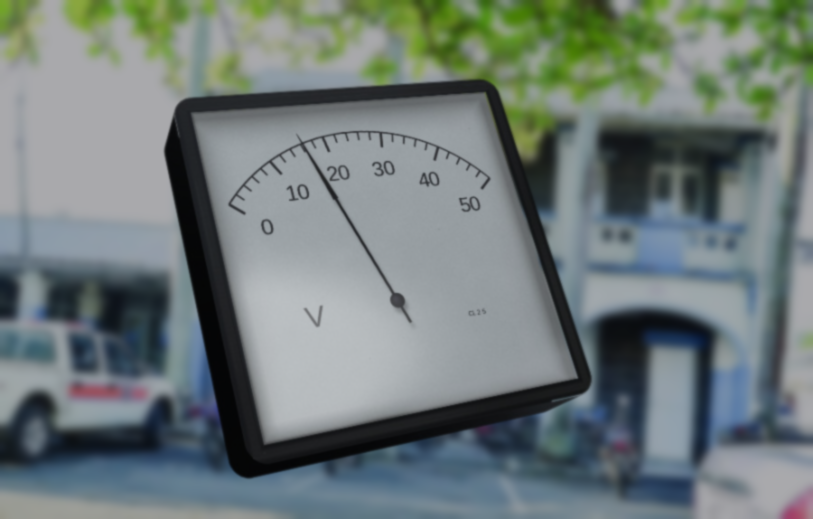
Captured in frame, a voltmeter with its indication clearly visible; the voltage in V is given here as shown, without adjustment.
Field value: 16 V
